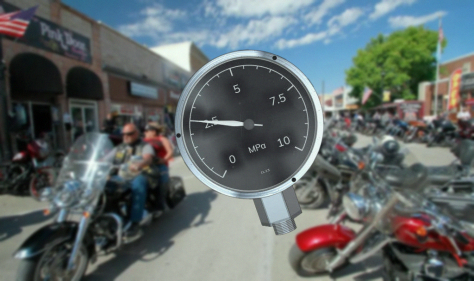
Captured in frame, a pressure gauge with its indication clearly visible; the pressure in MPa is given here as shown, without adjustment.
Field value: 2.5 MPa
